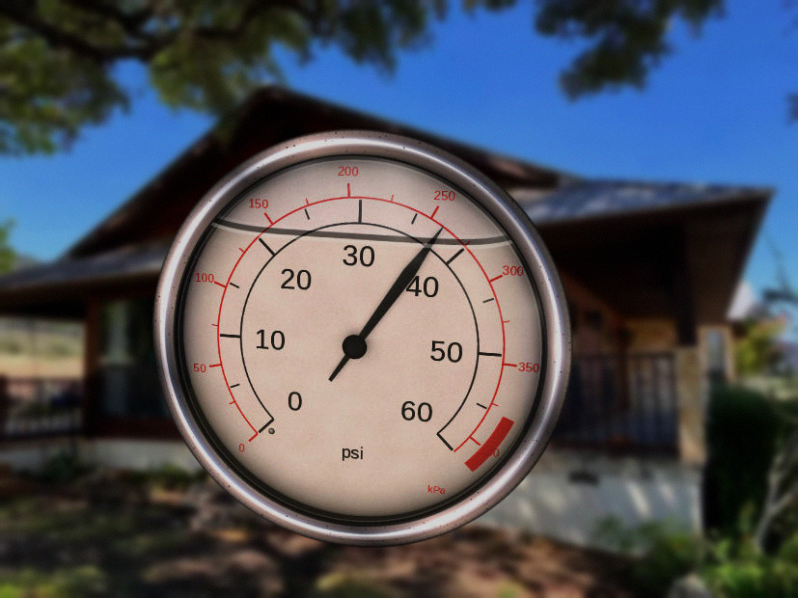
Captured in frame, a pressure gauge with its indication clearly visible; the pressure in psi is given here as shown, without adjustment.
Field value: 37.5 psi
